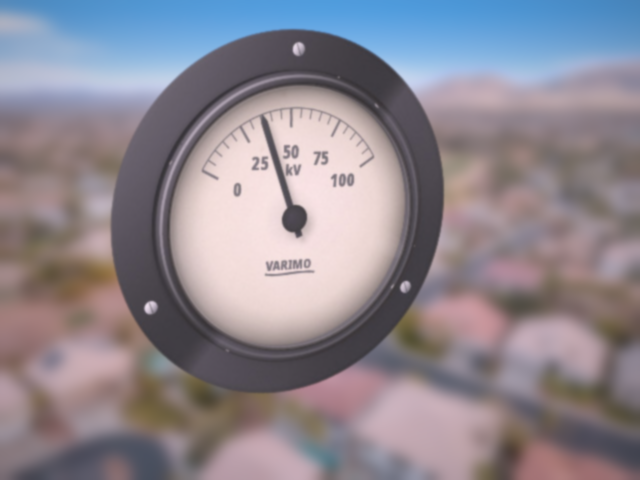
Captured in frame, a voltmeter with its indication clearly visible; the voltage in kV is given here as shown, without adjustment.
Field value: 35 kV
